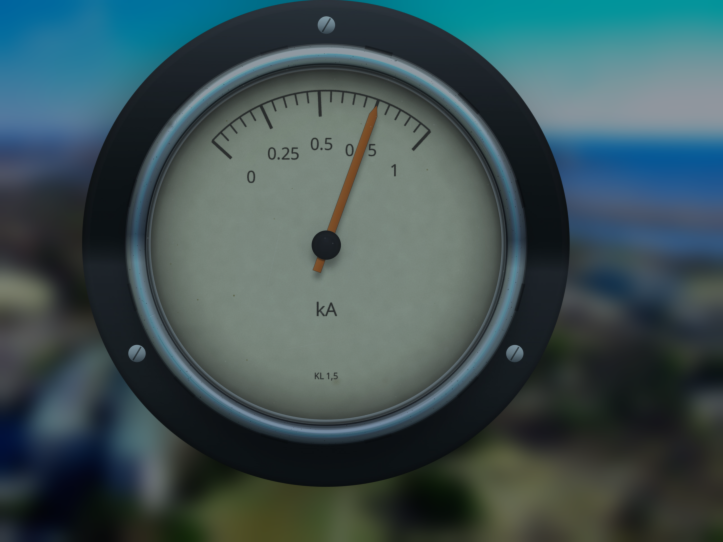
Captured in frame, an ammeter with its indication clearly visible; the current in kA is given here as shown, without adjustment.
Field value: 0.75 kA
